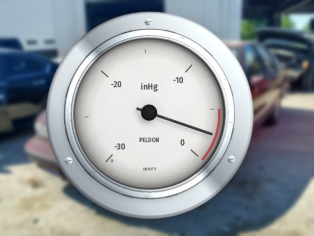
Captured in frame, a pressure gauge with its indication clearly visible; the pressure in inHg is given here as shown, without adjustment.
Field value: -2.5 inHg
